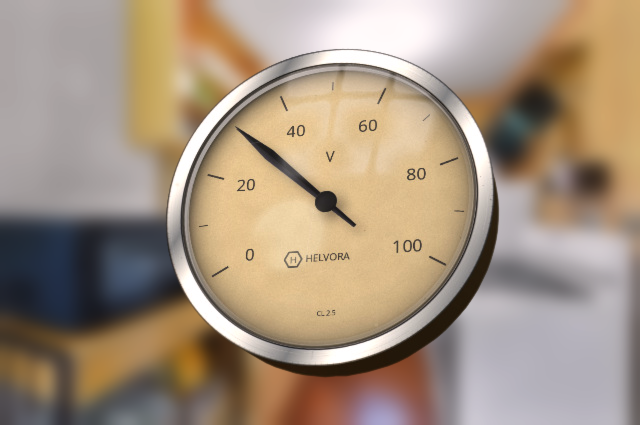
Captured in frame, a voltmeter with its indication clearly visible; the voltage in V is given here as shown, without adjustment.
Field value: 30 V
